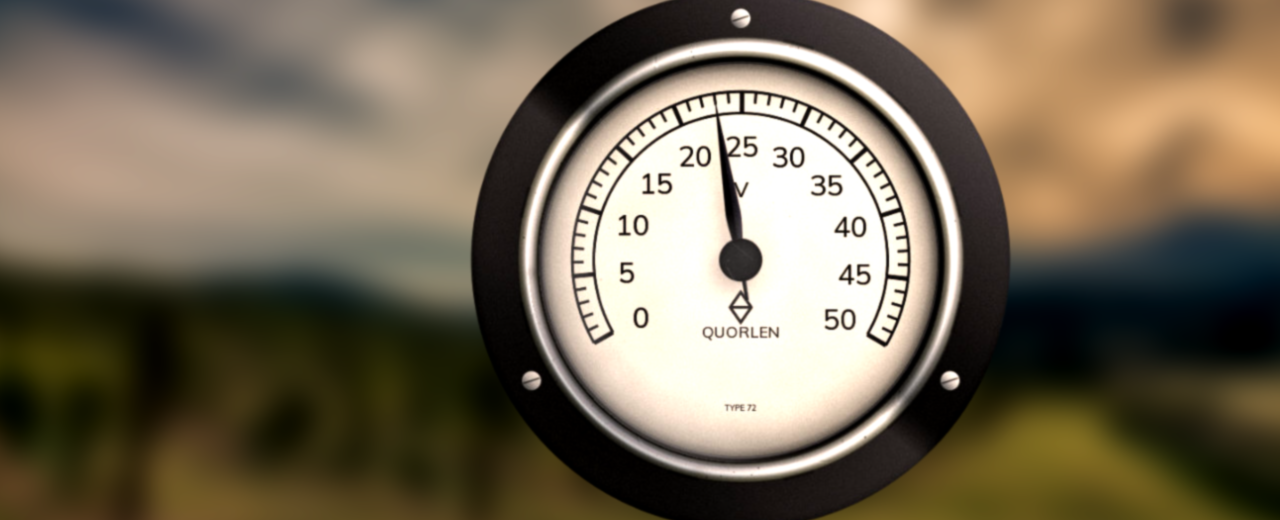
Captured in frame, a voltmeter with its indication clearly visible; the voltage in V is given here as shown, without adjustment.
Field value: 23 V
